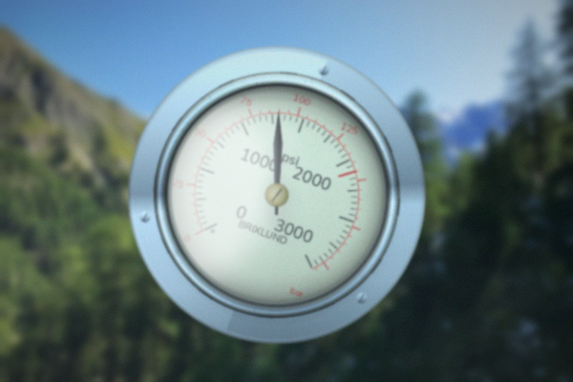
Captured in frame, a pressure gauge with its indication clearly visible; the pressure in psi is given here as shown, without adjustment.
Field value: 1300 psi
